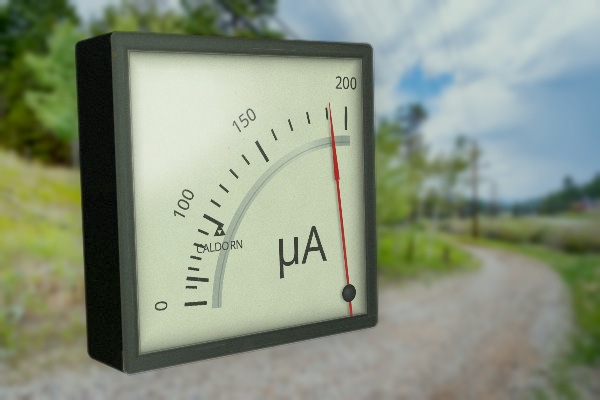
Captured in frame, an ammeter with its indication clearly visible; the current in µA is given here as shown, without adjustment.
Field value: 190 µA
